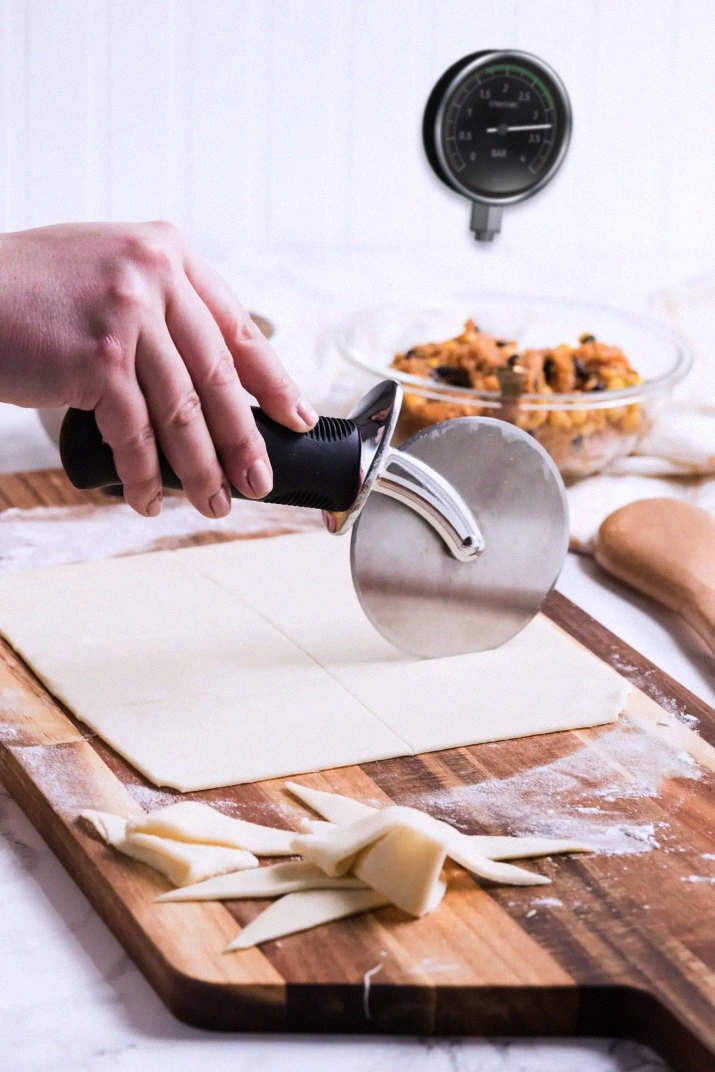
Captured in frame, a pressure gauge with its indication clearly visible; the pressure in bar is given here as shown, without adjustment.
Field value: 3.25 bar
